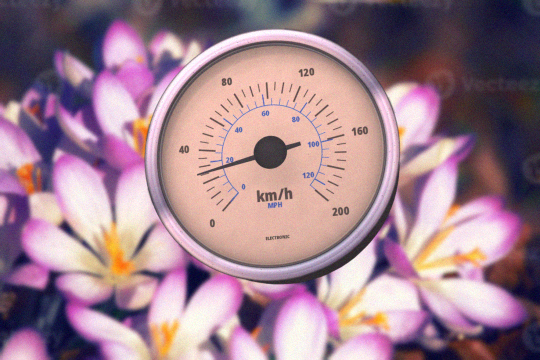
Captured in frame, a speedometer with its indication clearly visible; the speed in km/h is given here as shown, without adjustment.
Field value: 25 km/h
